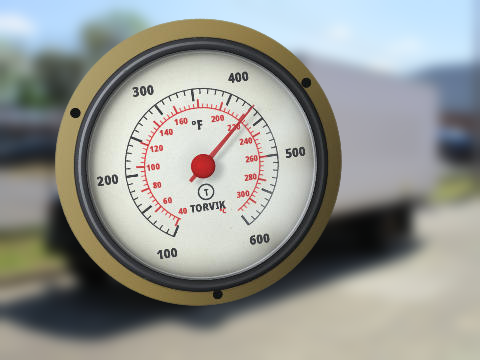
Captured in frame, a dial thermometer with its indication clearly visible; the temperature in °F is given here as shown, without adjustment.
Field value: 430 °F
